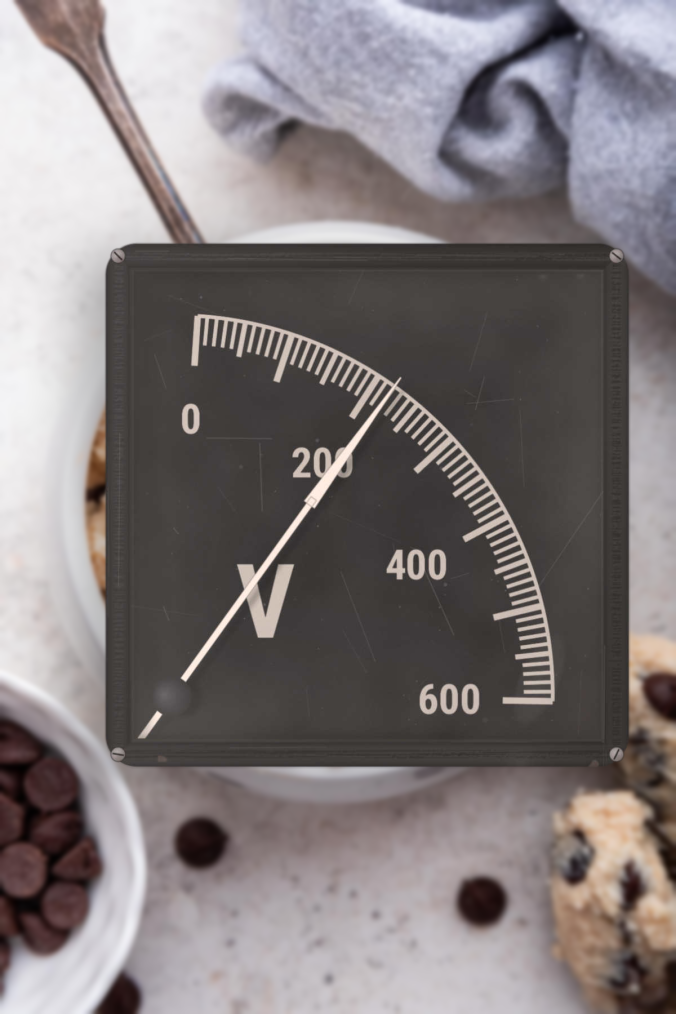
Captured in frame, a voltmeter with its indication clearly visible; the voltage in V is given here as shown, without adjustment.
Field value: 220 V
